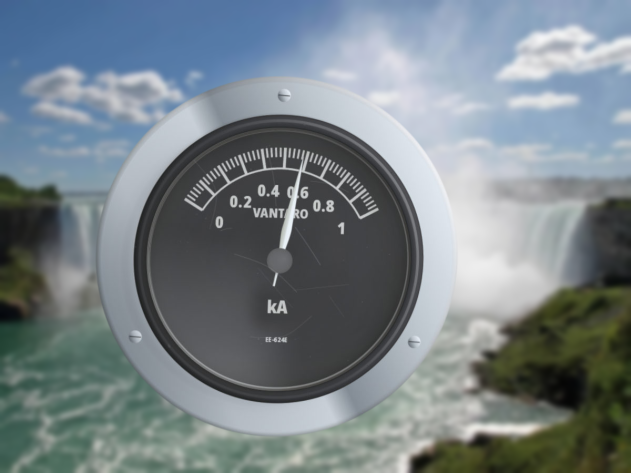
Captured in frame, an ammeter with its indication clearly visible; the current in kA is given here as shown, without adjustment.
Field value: 0.58 kA
